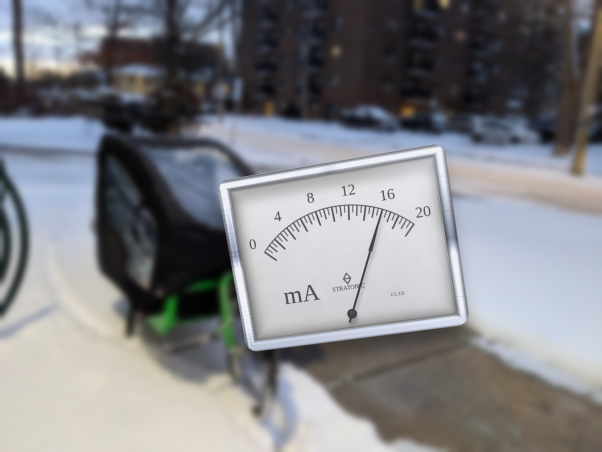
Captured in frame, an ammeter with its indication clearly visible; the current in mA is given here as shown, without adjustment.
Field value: 16 mA
